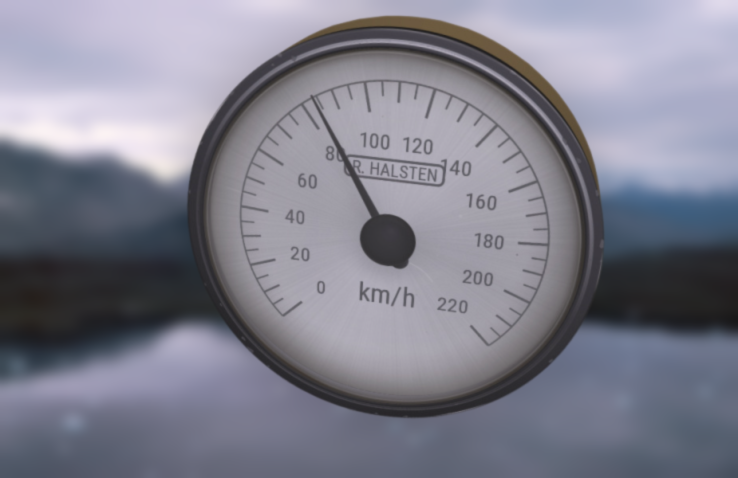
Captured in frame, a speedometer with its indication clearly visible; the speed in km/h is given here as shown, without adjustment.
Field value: 85 km/h
